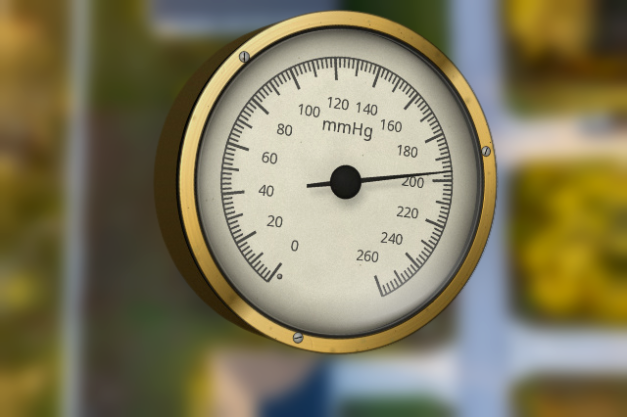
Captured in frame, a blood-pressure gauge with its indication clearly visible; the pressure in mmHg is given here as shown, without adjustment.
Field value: 196 mmHg
